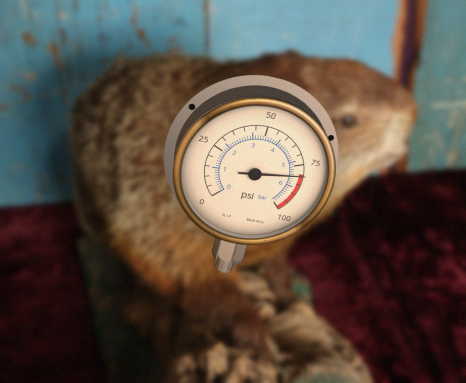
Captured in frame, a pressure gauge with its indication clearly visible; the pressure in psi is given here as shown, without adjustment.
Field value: 80 psi
